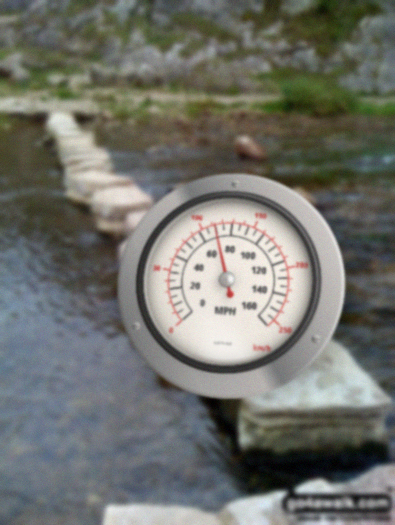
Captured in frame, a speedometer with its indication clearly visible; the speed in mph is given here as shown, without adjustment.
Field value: 70 mph
